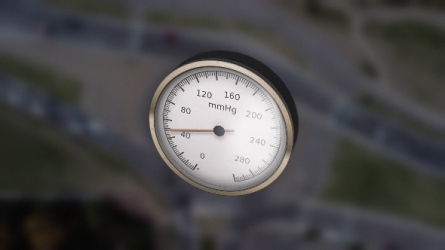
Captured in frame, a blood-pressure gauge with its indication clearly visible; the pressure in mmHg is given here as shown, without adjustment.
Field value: 50 mmHg
